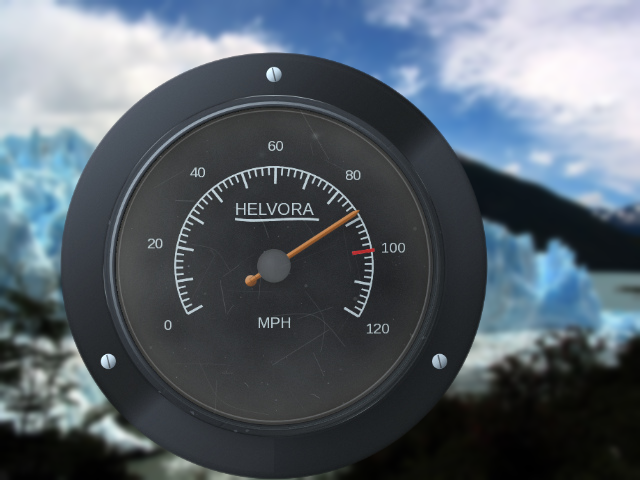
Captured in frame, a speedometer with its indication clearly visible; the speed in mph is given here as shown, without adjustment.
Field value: 88 mph
